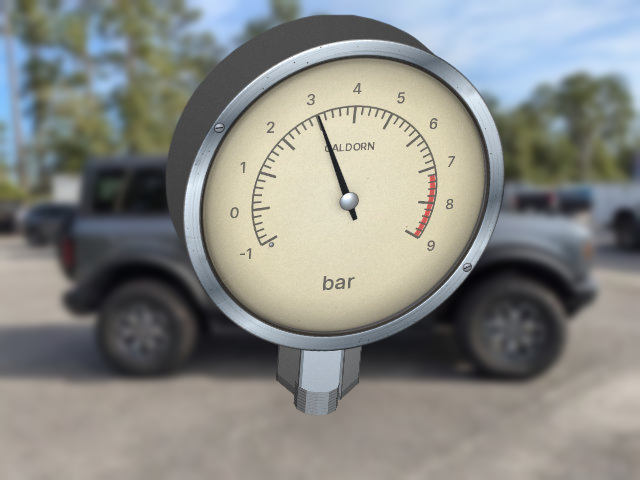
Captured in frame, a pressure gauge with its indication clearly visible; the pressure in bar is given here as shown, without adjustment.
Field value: 3 bar
